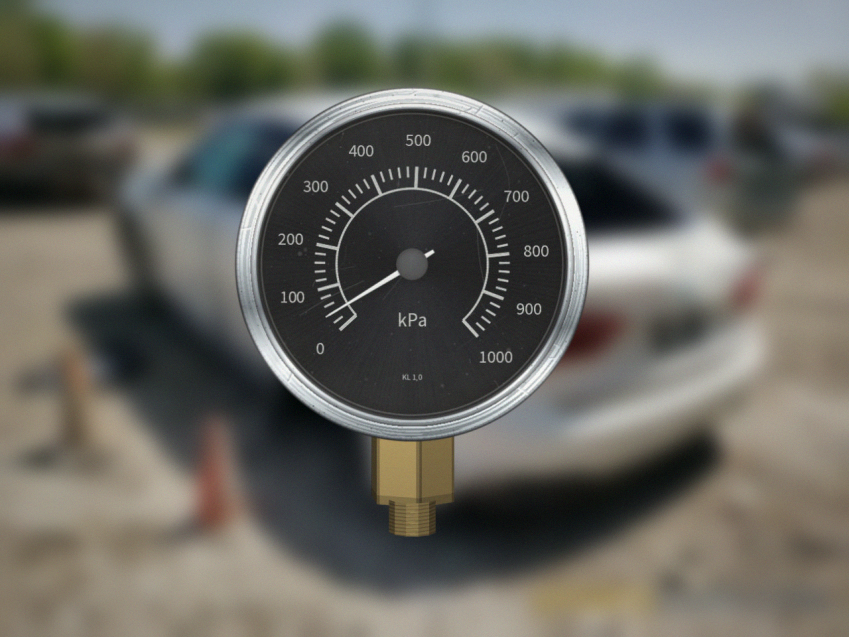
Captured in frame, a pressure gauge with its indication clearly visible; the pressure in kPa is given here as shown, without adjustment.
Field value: 40 kPa
